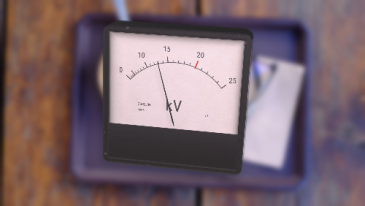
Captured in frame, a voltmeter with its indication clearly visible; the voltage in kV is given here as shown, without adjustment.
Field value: 13 kV
